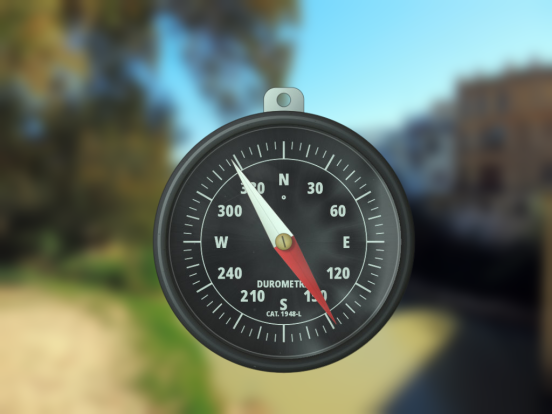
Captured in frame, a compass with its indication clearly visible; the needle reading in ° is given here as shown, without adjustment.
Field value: 147.5 °
